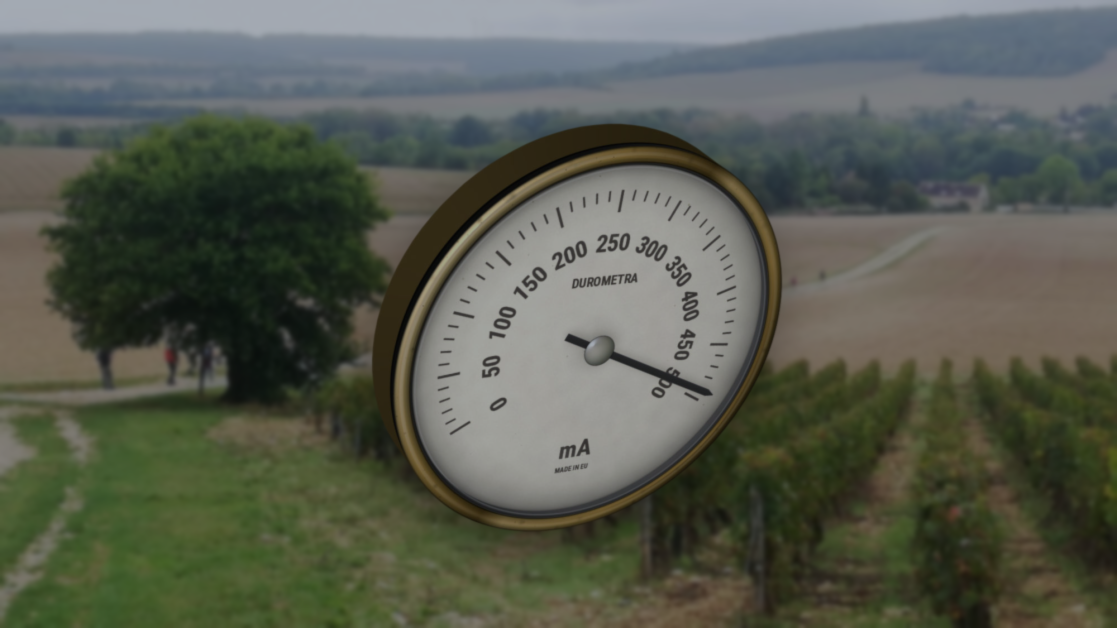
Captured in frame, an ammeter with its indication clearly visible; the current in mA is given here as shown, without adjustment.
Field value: 490 mA
